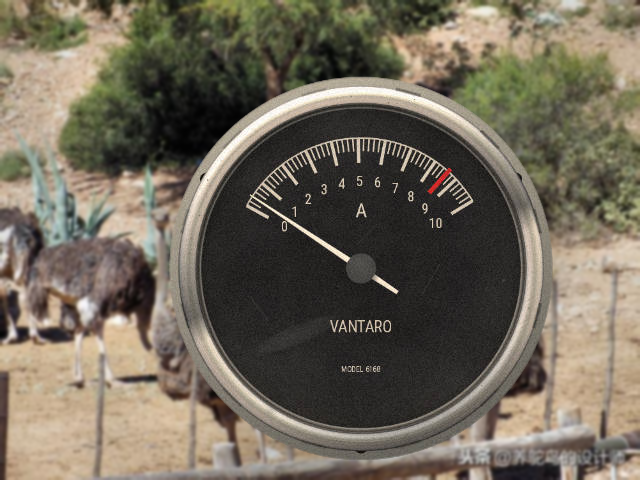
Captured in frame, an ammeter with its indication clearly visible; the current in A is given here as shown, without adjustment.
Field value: 0.4 A
